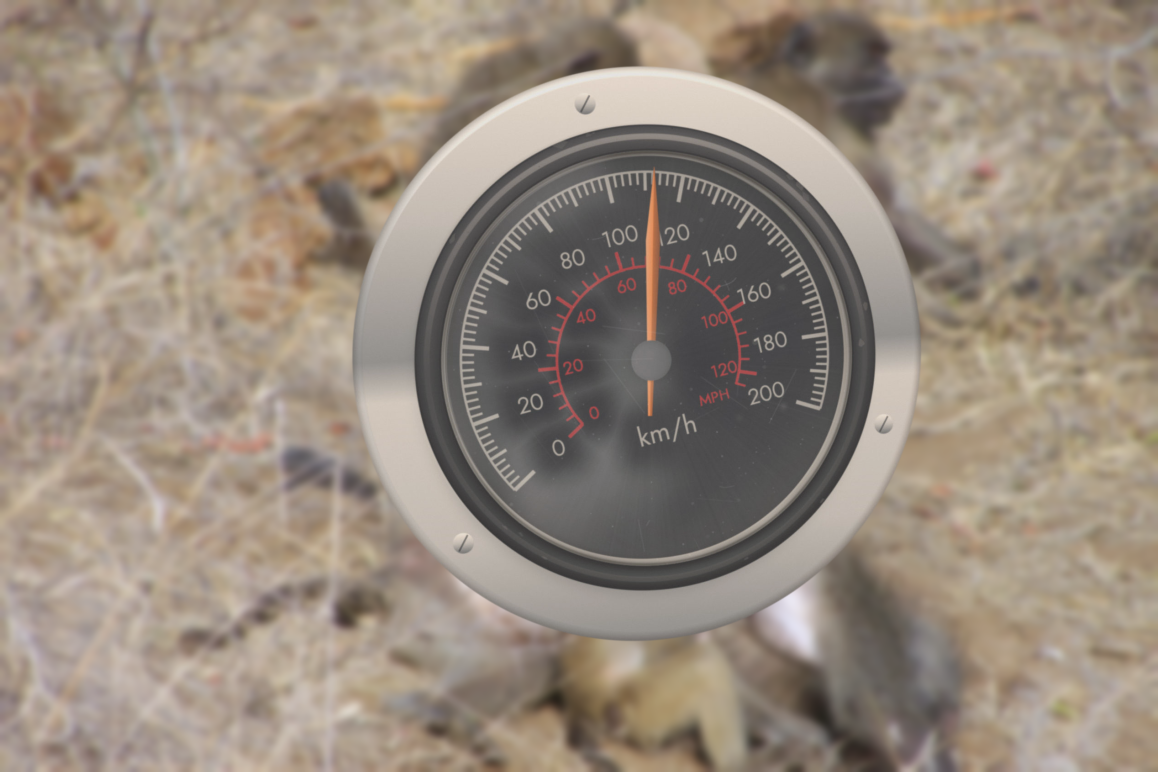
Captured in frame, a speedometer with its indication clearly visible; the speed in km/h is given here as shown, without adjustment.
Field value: 112 km/h
